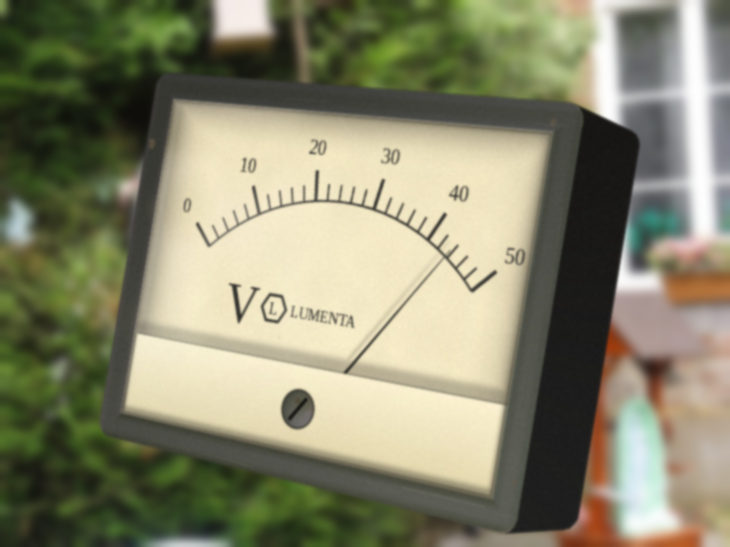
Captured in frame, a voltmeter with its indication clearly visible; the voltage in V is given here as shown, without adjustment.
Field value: 44 V
